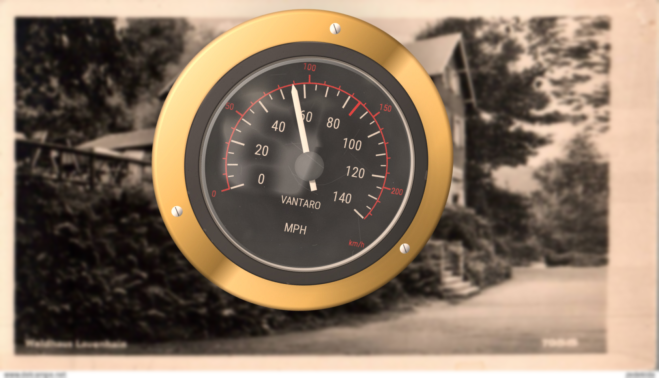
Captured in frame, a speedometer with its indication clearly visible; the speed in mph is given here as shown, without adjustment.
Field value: 55 mph
